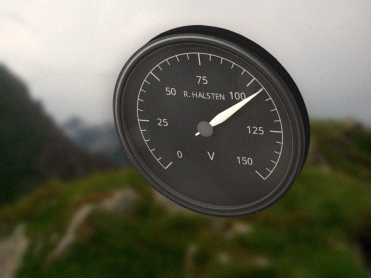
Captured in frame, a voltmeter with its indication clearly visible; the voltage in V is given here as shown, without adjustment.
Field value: 105 V
